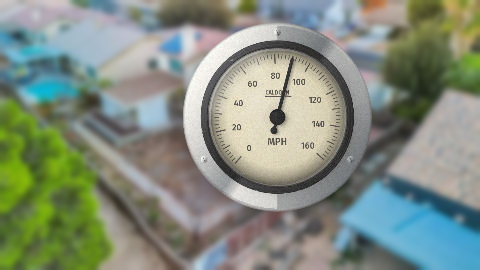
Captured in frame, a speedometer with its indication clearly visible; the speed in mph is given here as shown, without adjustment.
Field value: 90 mph
